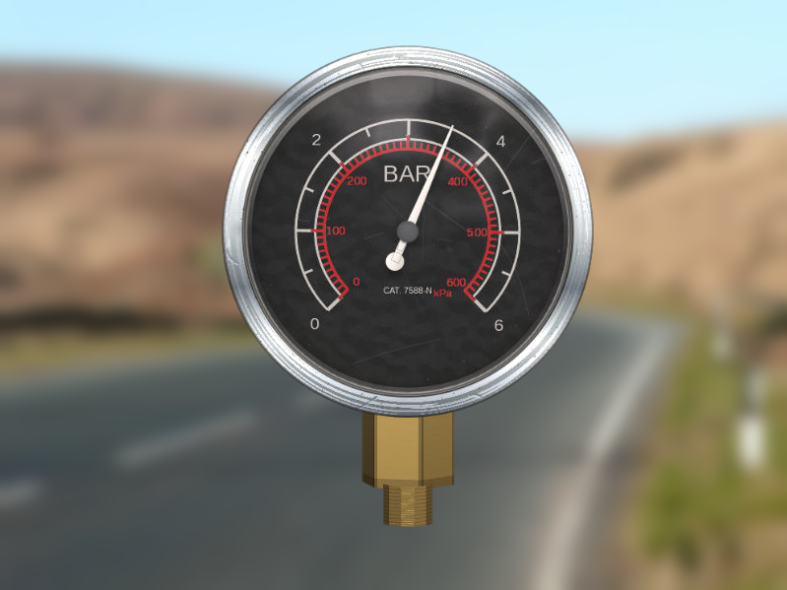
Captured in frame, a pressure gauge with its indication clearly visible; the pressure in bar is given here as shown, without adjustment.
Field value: 3.5 bar
